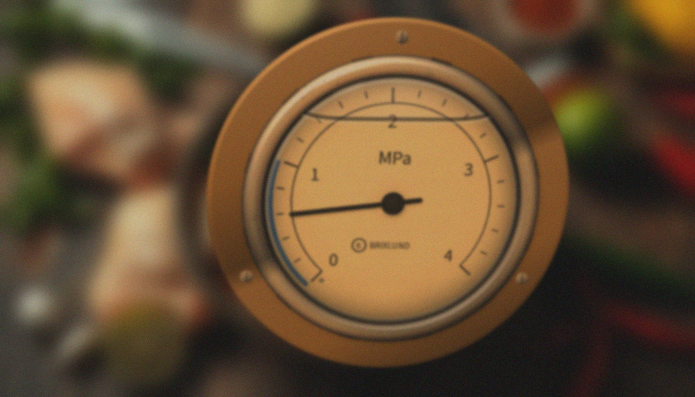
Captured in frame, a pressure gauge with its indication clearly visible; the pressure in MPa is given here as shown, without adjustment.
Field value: 0.6 MPa
